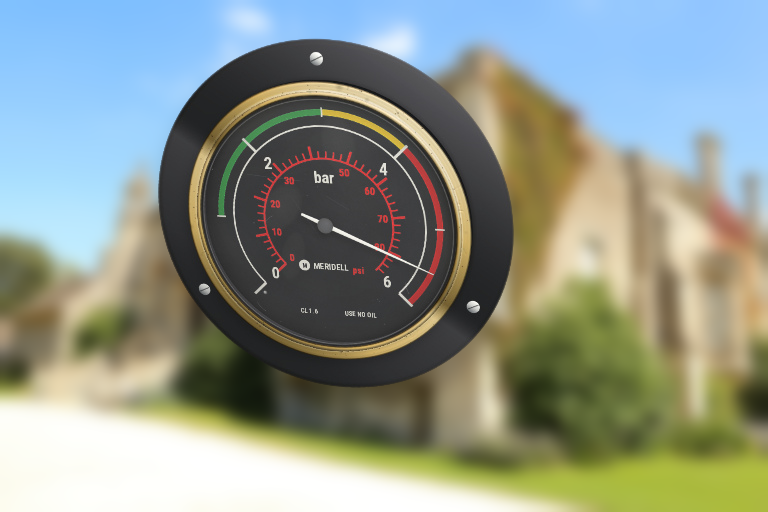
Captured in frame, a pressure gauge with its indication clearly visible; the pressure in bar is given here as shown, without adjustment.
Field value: 5.5 bar
